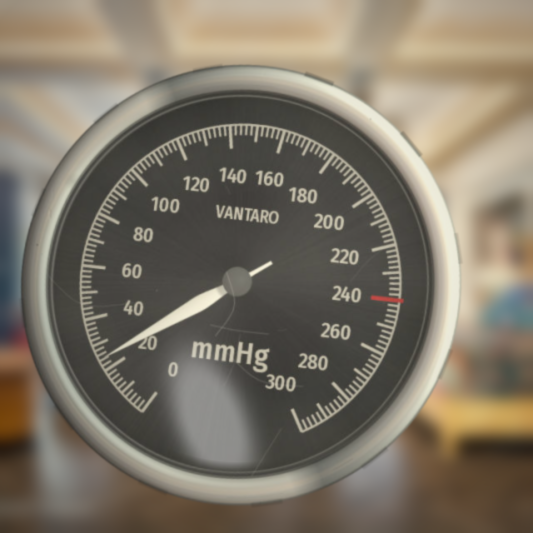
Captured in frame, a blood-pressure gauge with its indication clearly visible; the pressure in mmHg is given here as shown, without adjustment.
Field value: 24 mmHg
